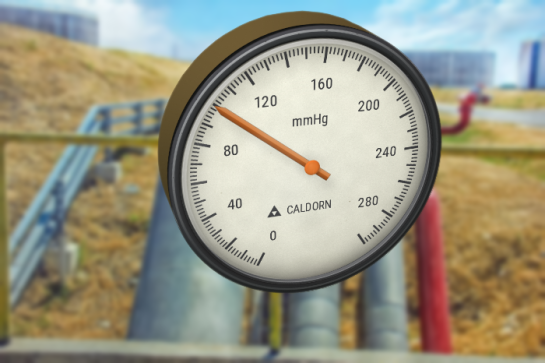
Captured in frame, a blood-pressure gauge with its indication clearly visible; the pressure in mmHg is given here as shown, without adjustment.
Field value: 100 mmHg
